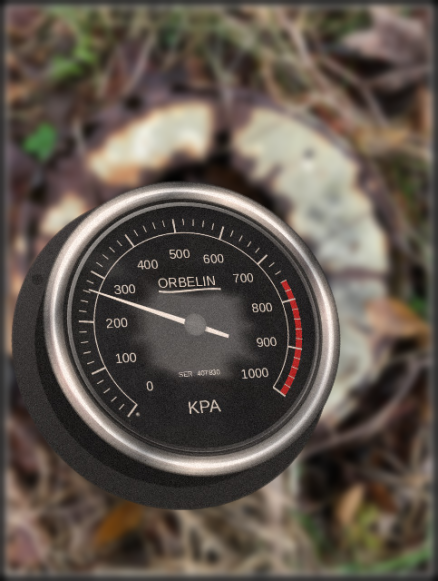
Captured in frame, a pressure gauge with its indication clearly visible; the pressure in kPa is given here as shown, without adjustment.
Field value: 260 kPa
